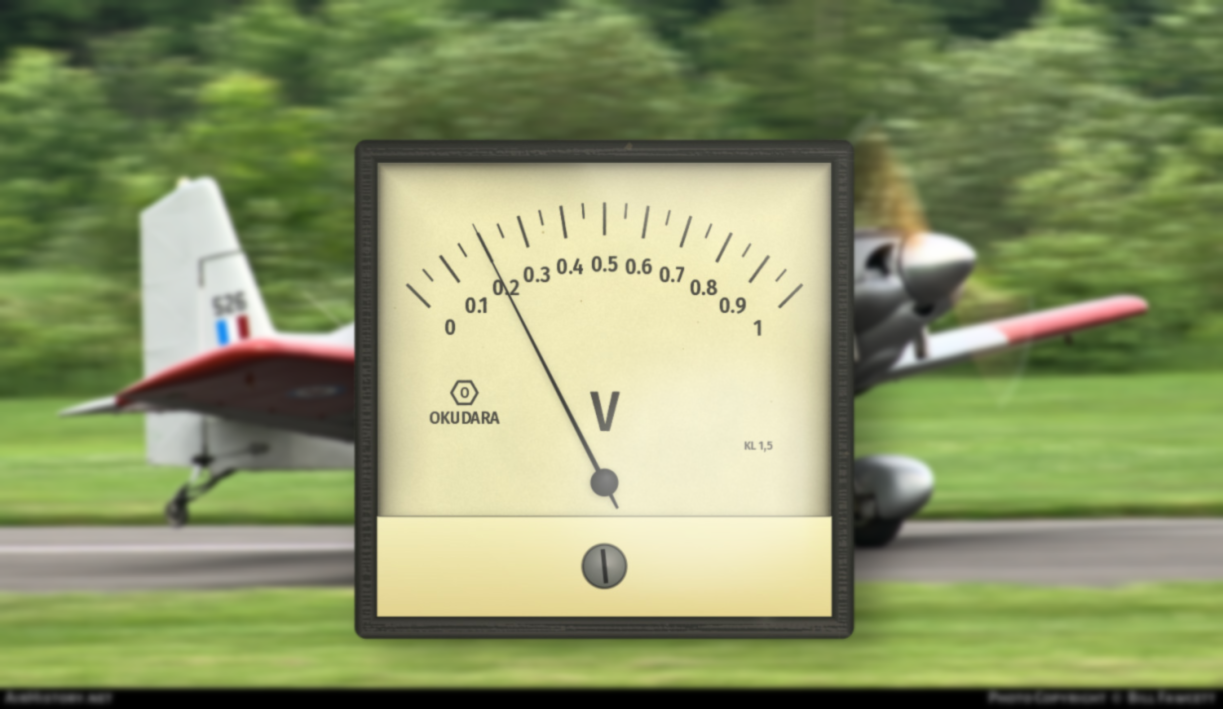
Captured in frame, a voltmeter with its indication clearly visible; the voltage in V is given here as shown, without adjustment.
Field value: 0.2 V
